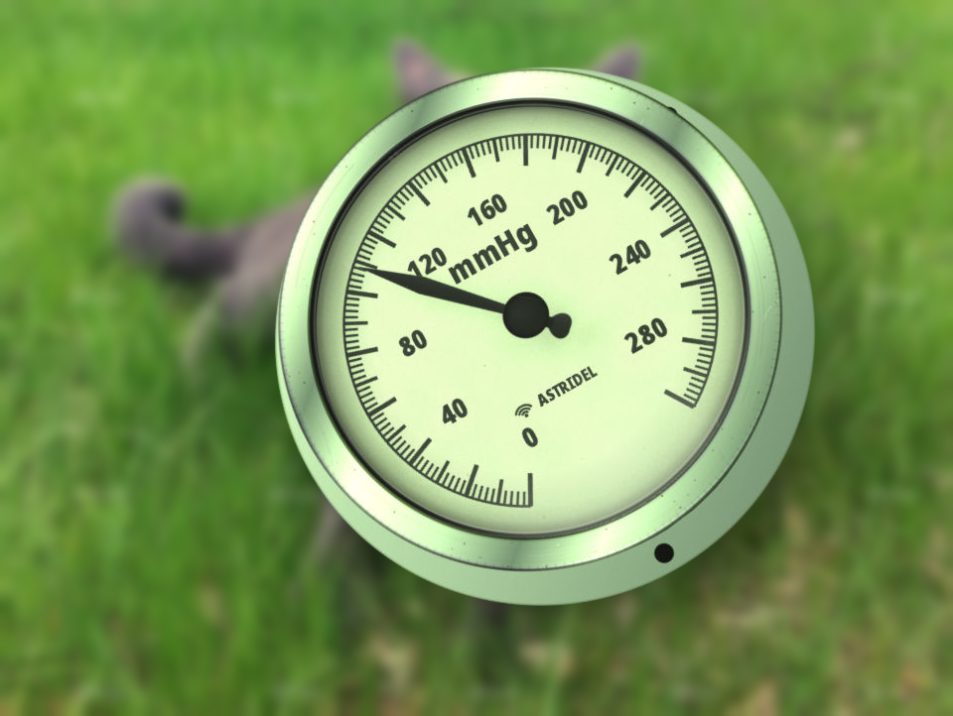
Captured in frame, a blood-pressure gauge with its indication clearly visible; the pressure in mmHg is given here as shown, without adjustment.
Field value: 108 mmHg
